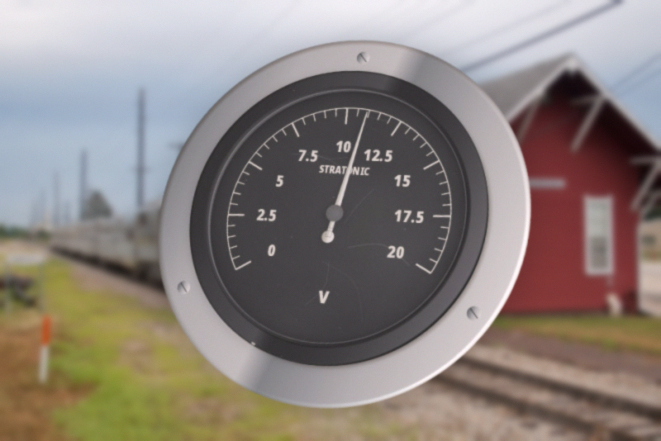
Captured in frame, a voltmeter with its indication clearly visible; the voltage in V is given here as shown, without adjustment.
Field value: 11 V
